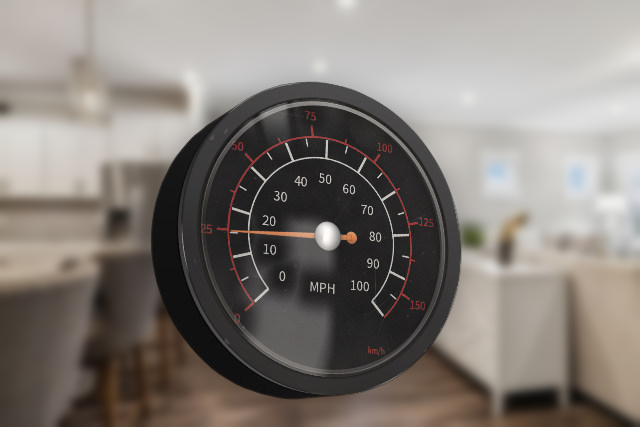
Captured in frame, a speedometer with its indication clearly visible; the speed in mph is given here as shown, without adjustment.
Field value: 15 mph
